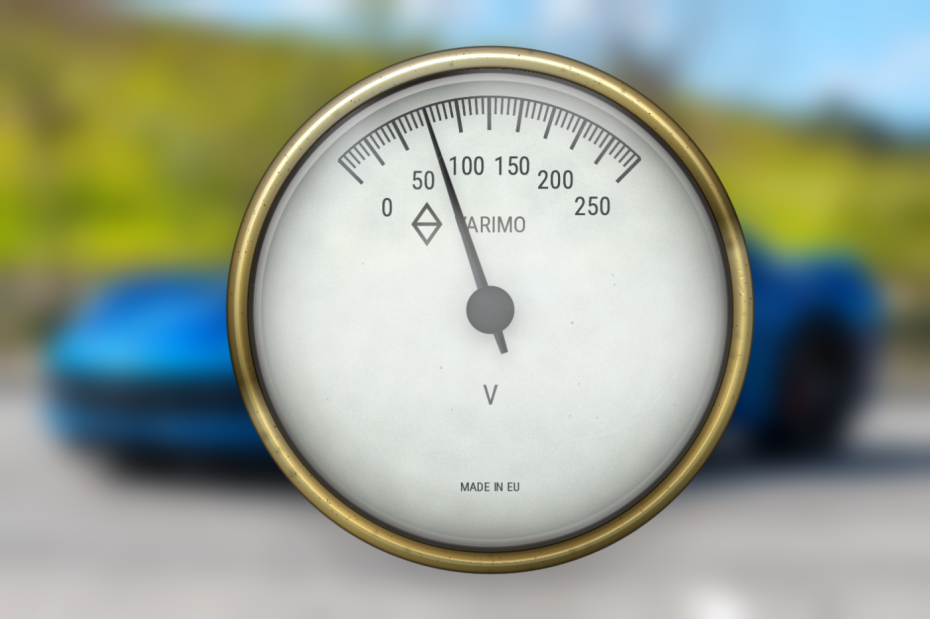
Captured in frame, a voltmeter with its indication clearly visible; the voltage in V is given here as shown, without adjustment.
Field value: 75 V
